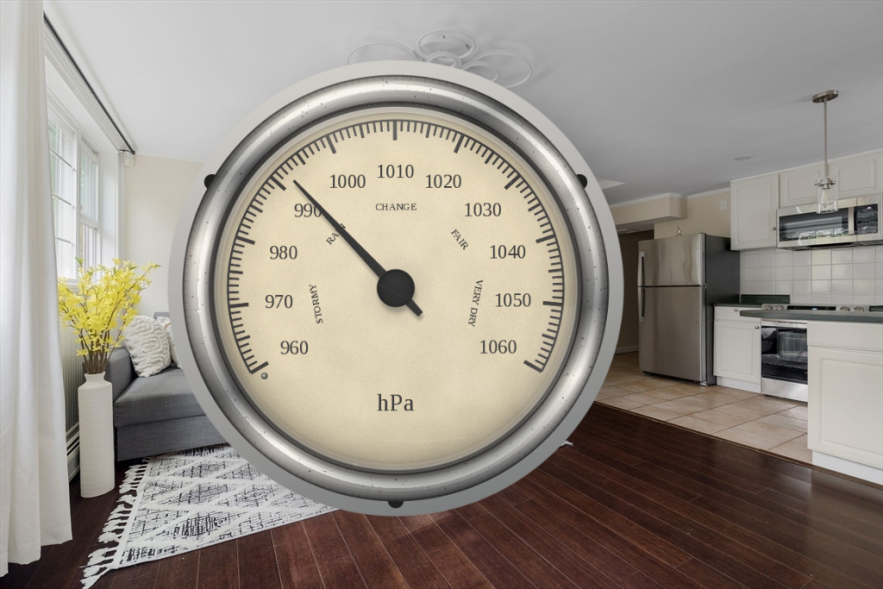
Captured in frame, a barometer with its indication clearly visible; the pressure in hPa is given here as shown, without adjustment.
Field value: 992 hPa
